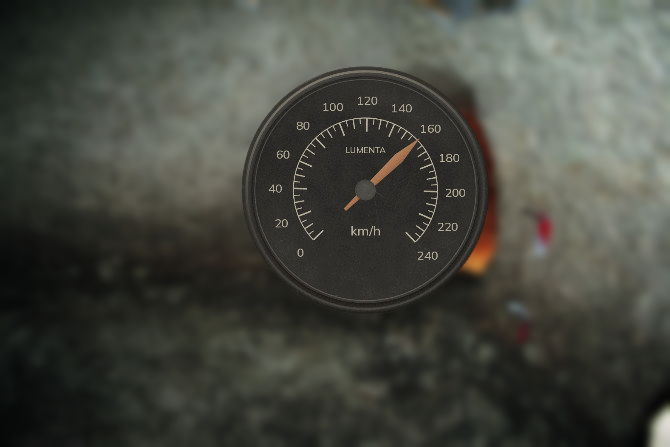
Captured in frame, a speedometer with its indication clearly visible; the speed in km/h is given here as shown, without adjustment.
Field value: 160 km/h
